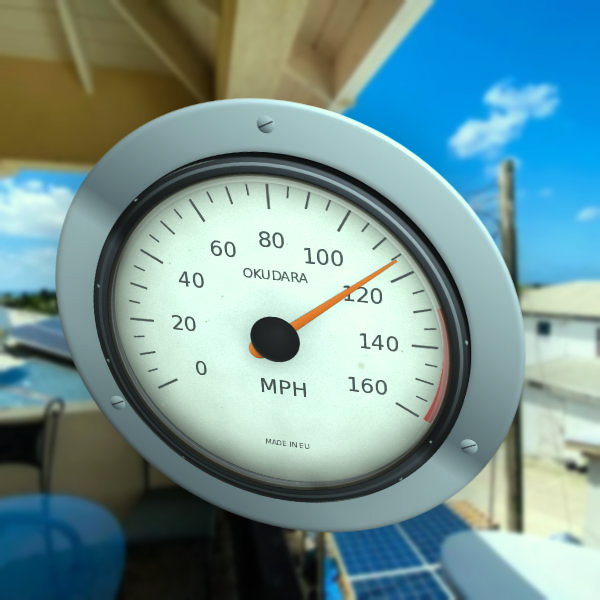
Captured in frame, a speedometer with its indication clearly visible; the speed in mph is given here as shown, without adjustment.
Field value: 115 mph
